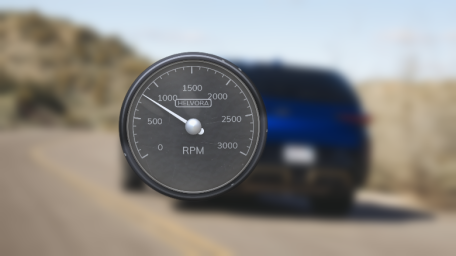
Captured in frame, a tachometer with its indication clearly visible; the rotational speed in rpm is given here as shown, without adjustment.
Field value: 800 rpm
